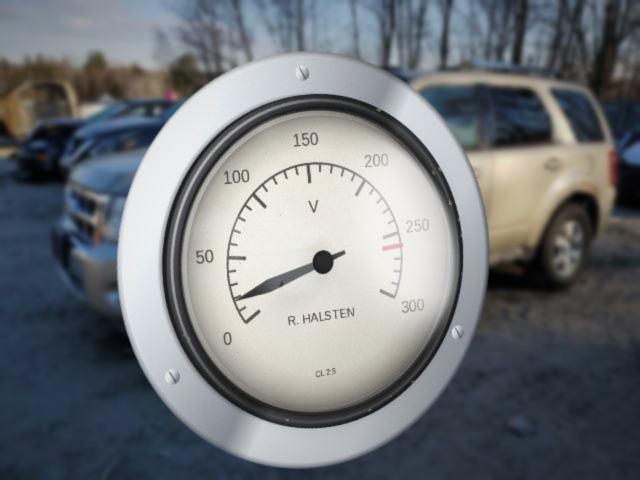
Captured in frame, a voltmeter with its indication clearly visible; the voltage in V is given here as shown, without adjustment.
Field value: 20 V
